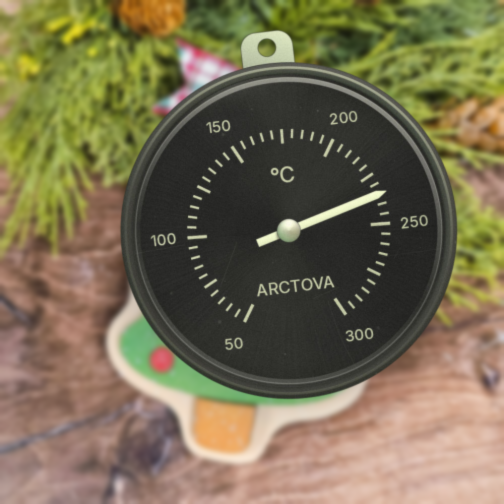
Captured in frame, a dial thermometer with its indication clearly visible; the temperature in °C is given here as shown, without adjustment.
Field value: 235 °C
